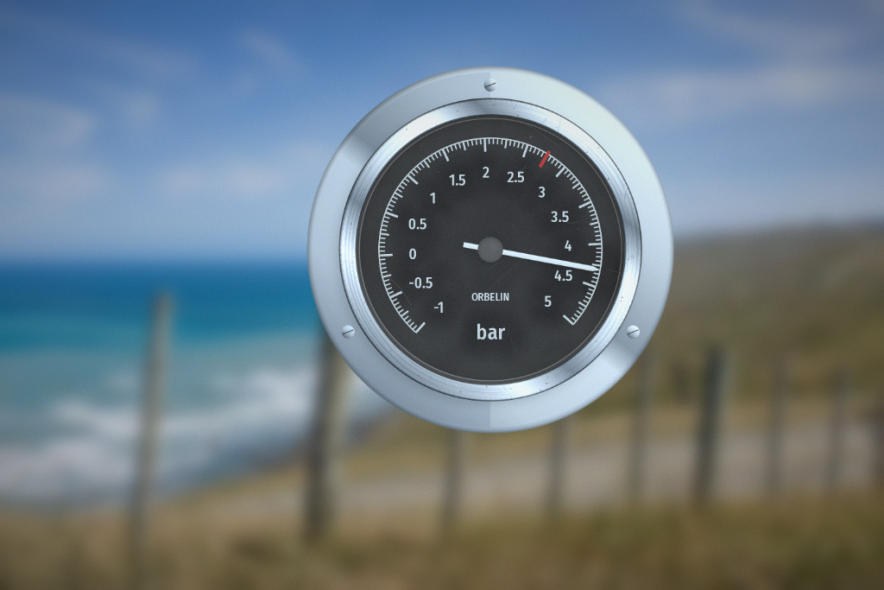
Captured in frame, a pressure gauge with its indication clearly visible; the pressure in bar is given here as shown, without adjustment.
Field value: 4.3 bar
